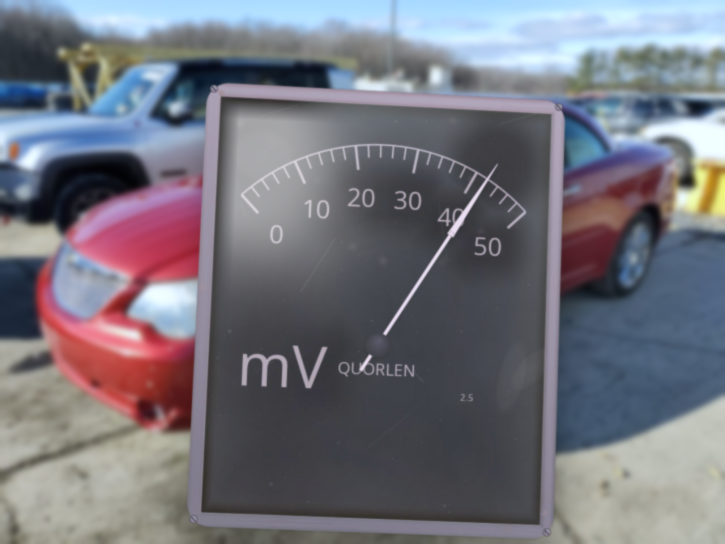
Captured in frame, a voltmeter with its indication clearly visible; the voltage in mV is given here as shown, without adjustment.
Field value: 42 mV
